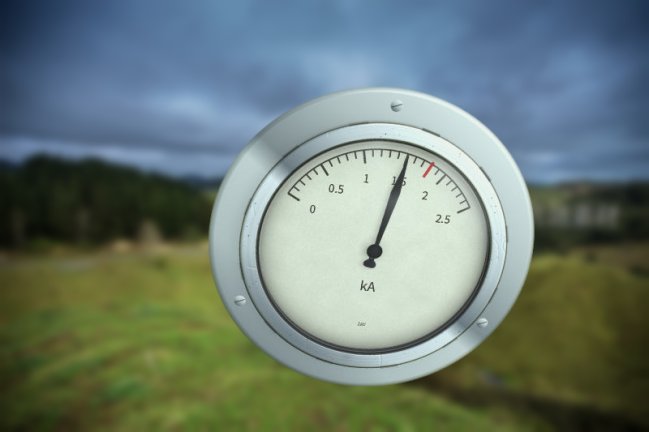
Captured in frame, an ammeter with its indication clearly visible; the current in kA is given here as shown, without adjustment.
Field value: 1.5 kA
